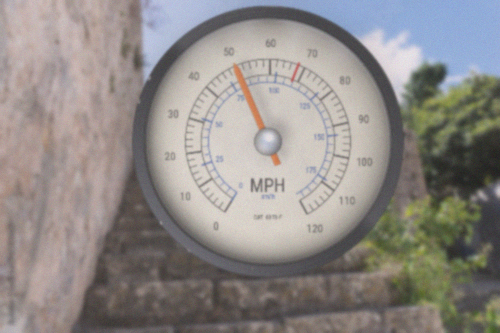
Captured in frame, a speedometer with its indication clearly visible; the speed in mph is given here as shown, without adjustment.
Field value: 50 mph
